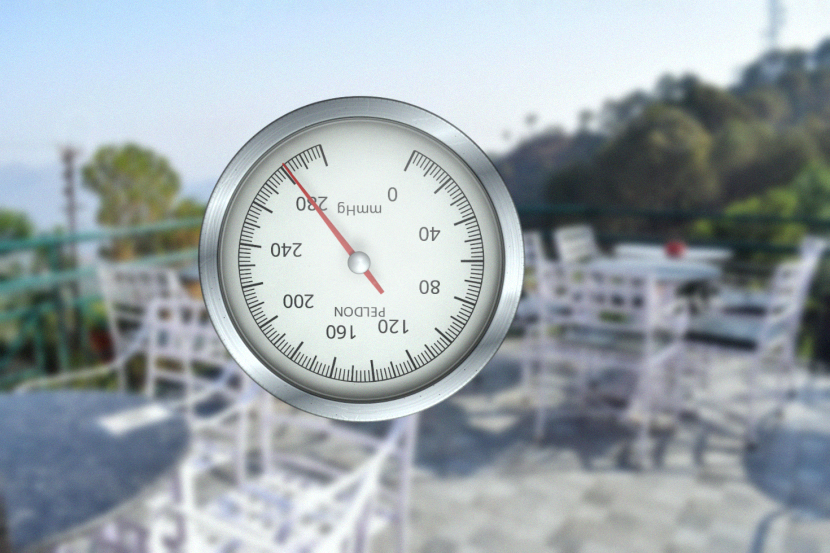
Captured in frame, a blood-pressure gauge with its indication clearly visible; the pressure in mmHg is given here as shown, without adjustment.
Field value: 282 mmHg
